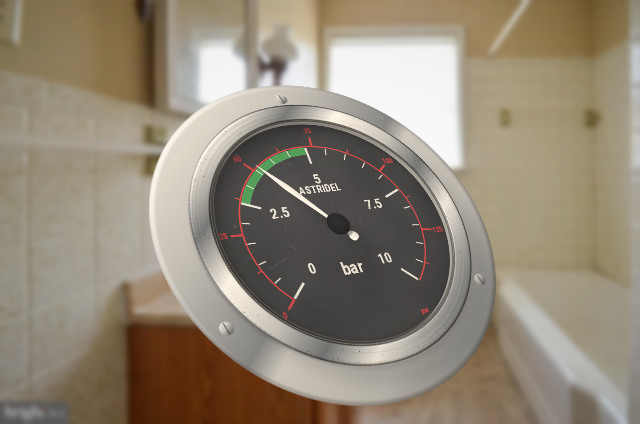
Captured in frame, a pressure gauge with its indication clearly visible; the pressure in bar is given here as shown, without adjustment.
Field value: 3.5 bar
